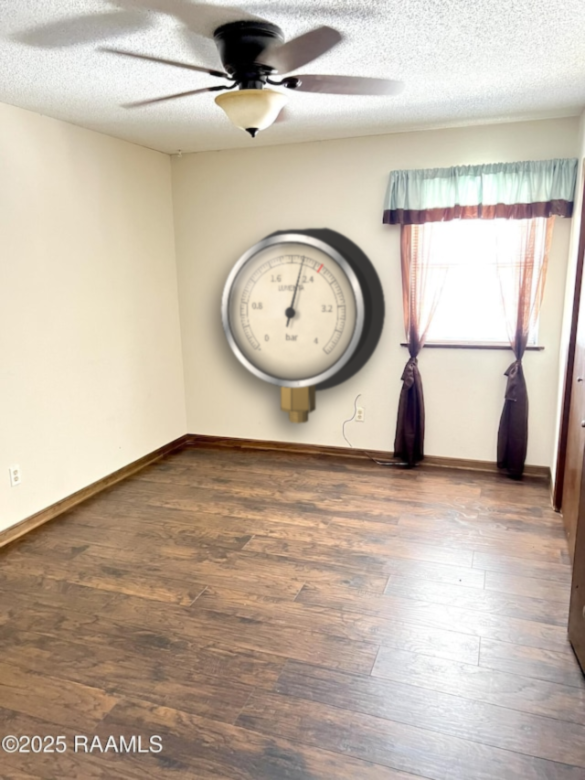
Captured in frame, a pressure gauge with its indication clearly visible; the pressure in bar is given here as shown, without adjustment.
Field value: 2.2 bar
